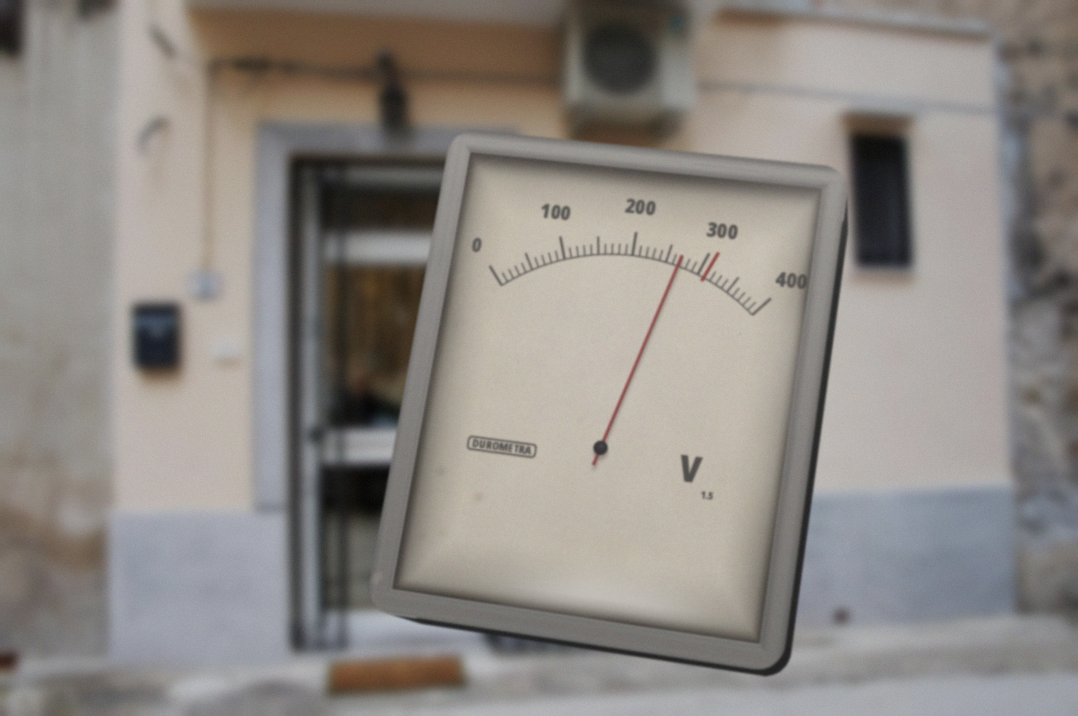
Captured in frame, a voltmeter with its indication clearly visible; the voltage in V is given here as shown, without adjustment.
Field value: 270 V
